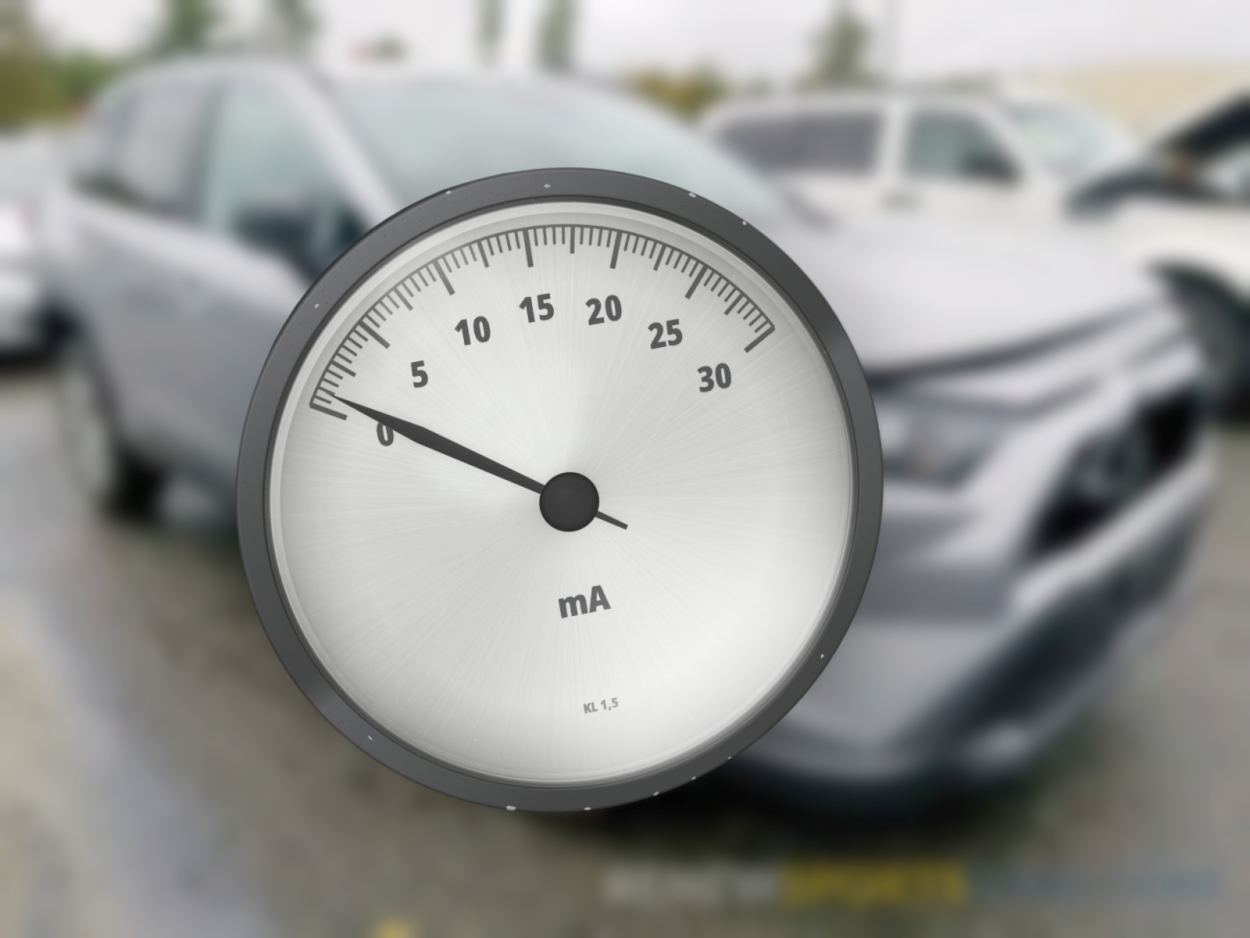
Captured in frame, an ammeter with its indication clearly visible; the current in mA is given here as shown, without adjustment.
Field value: 1 mA
